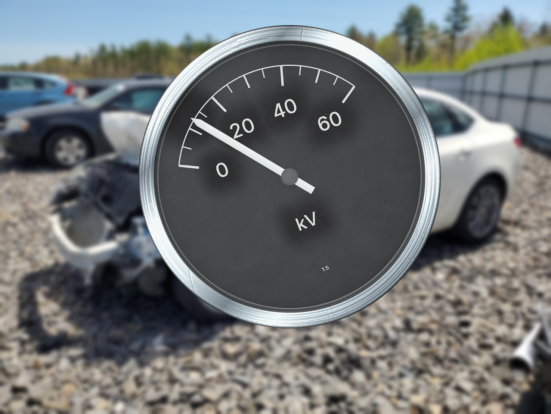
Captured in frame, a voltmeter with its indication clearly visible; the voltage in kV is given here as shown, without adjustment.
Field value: 12.5 kV
